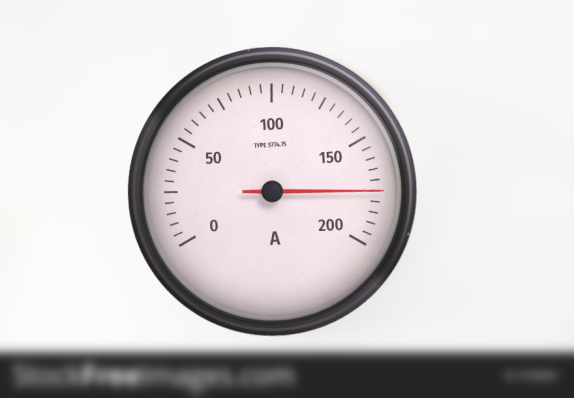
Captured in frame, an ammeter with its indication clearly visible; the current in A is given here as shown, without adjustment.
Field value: 175 A
